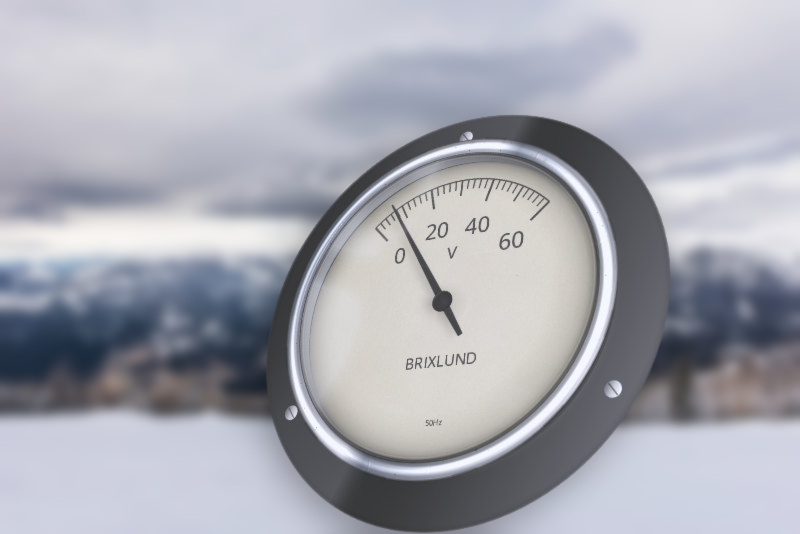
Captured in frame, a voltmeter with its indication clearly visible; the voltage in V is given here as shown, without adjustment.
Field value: 8 V
